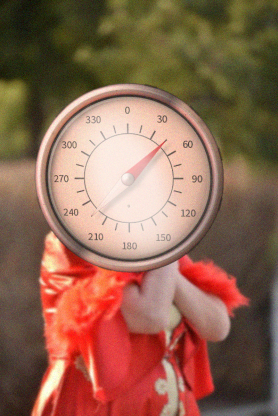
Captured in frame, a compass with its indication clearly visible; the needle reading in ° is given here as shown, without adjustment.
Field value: 45 °
